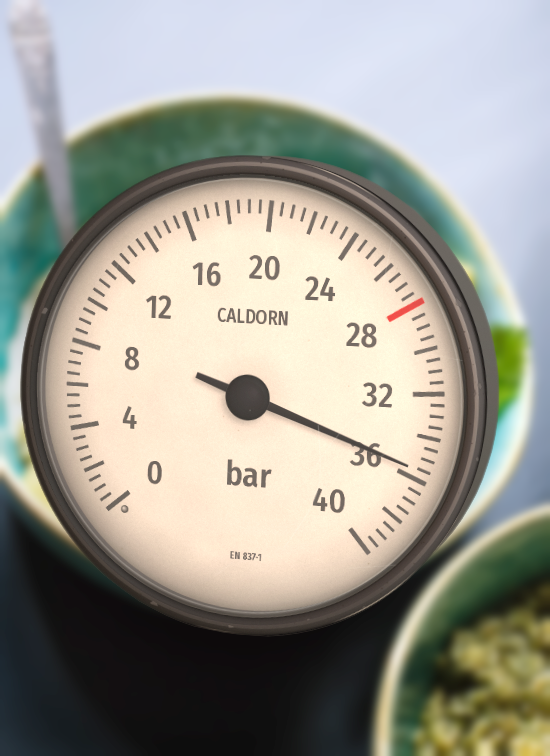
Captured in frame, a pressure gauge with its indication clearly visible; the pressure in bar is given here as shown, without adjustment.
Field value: 35.5 bar
